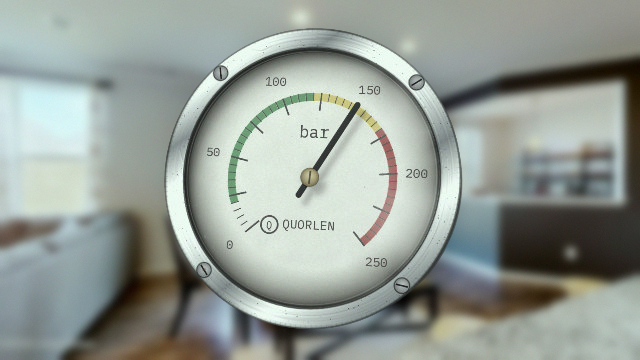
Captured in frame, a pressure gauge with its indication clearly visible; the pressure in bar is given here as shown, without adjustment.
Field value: 150 bar
